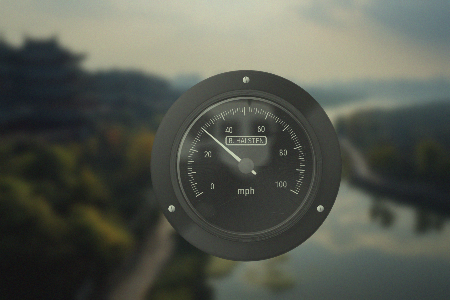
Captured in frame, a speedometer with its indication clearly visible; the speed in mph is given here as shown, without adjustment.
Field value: 30 mph
